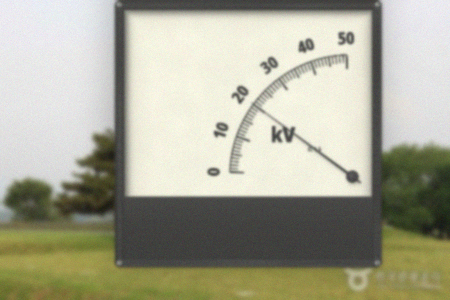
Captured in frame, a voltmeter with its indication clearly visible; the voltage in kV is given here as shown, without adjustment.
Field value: 20 kV
